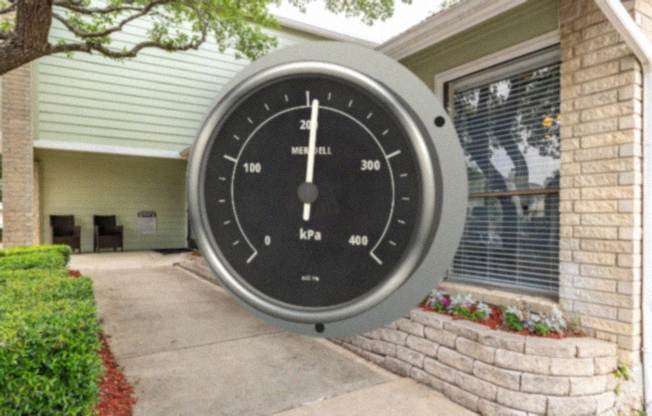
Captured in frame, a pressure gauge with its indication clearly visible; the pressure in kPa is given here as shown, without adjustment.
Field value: 210 kPa
